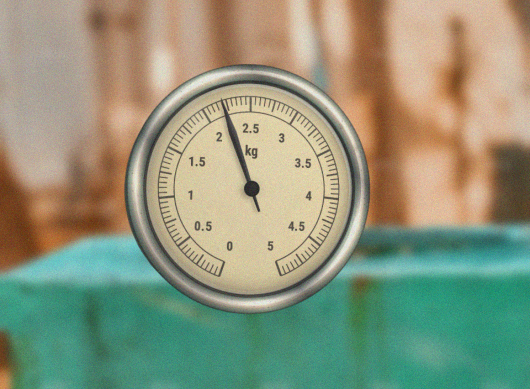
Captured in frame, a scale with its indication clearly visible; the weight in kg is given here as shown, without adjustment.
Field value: 2.2 kg
